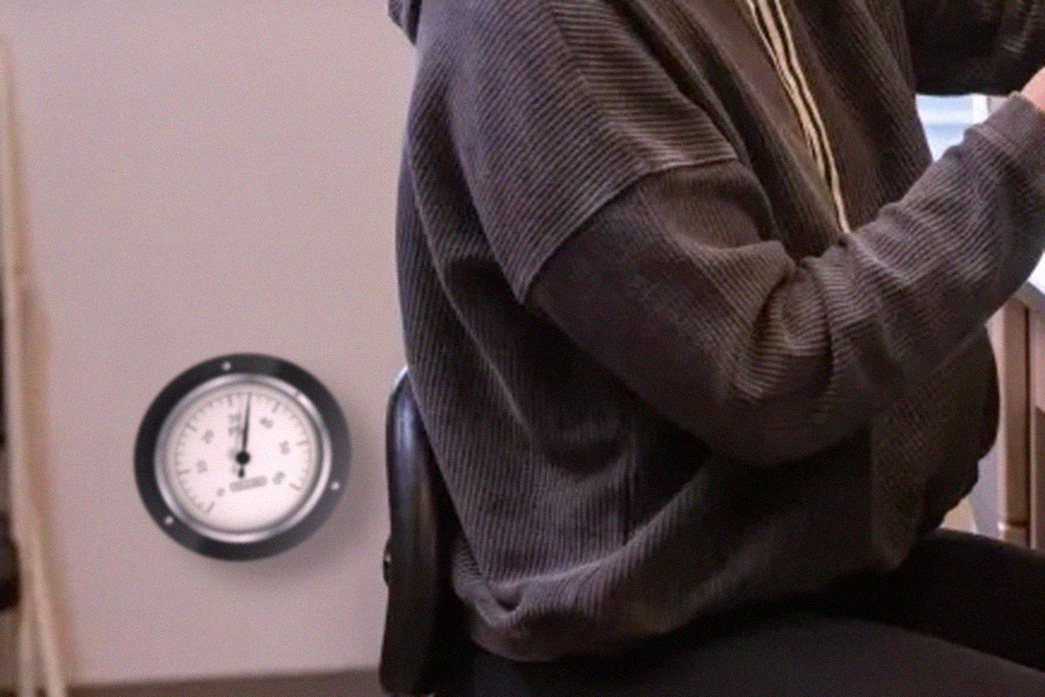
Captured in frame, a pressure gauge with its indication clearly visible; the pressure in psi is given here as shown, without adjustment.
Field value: 34 psi
